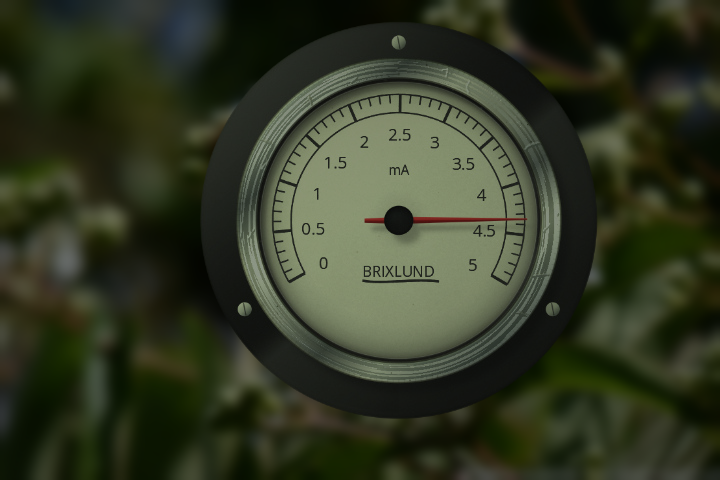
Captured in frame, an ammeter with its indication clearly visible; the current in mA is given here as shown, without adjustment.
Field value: 4.35 mA
